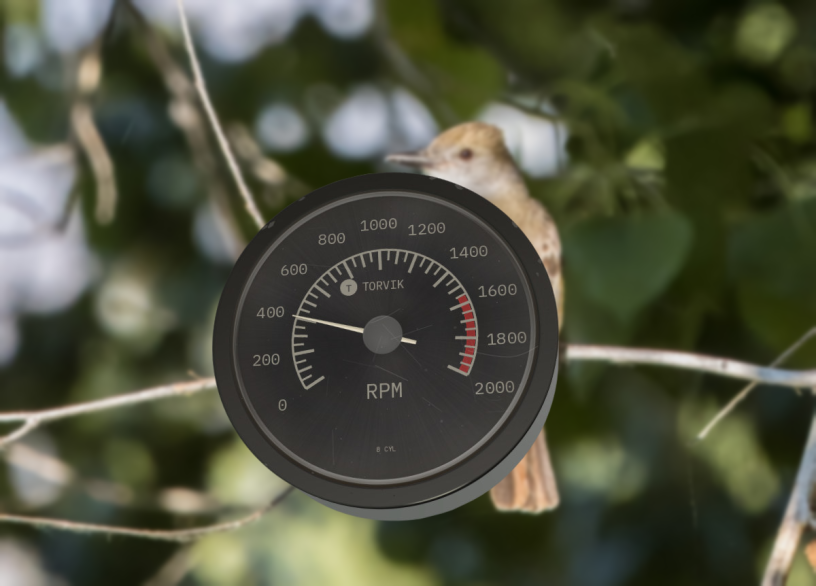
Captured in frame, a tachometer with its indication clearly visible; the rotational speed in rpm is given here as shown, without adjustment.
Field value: 400 rpm
